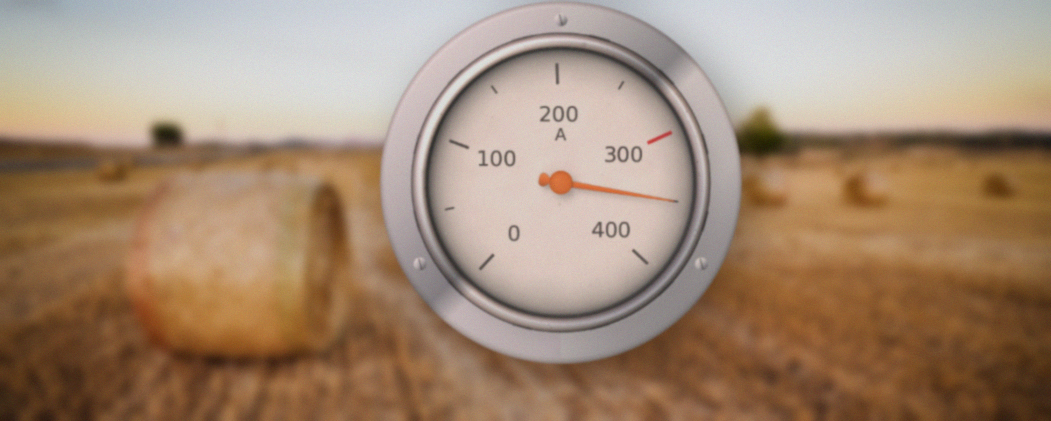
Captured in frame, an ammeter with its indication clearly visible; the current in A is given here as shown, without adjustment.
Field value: 350 A
